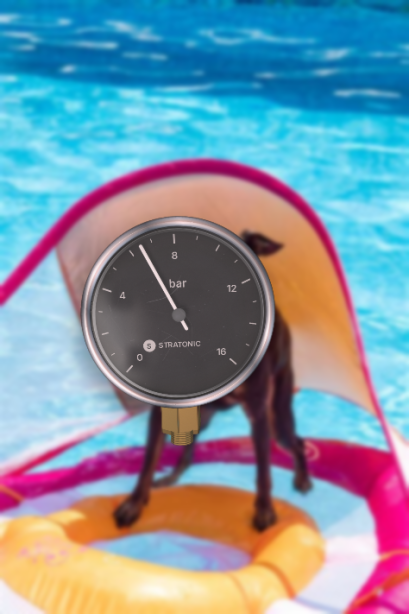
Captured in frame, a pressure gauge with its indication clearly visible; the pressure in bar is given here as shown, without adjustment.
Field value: 6.5 bar
